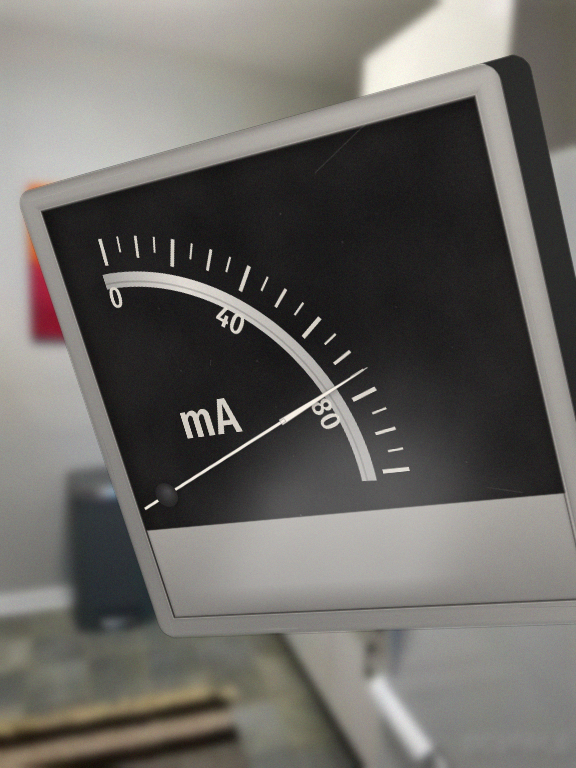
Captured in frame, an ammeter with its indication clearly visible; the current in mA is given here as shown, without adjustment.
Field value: 75 mA
